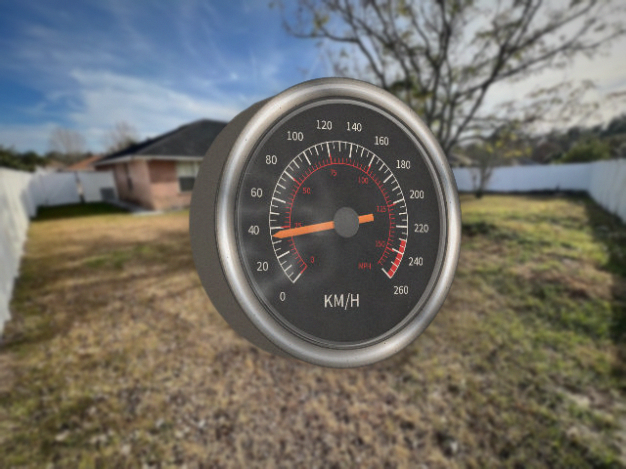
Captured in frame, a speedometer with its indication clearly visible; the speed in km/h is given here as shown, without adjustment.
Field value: 35 km/h
